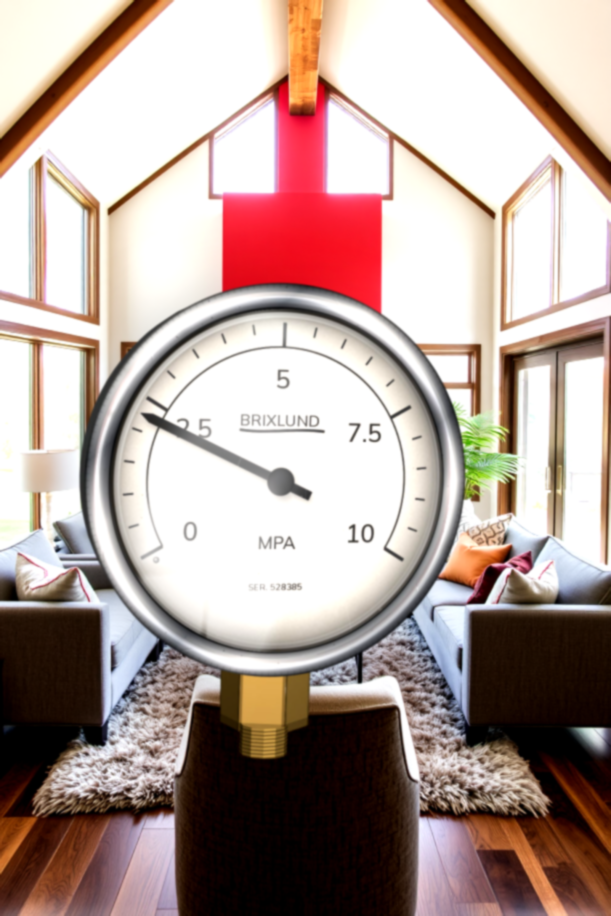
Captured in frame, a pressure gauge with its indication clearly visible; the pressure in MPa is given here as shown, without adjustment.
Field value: 2.25 MPa
